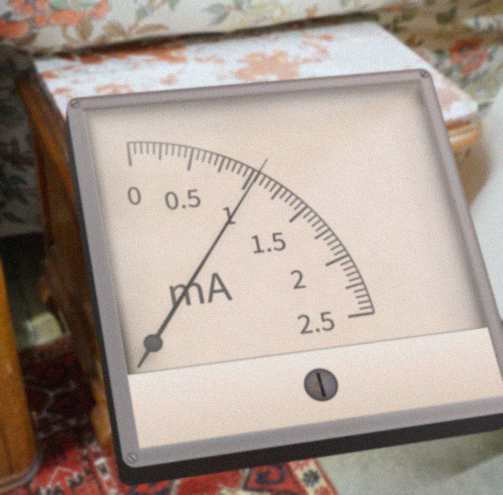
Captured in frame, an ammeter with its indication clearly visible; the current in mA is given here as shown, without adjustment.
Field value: 1.05 mA
